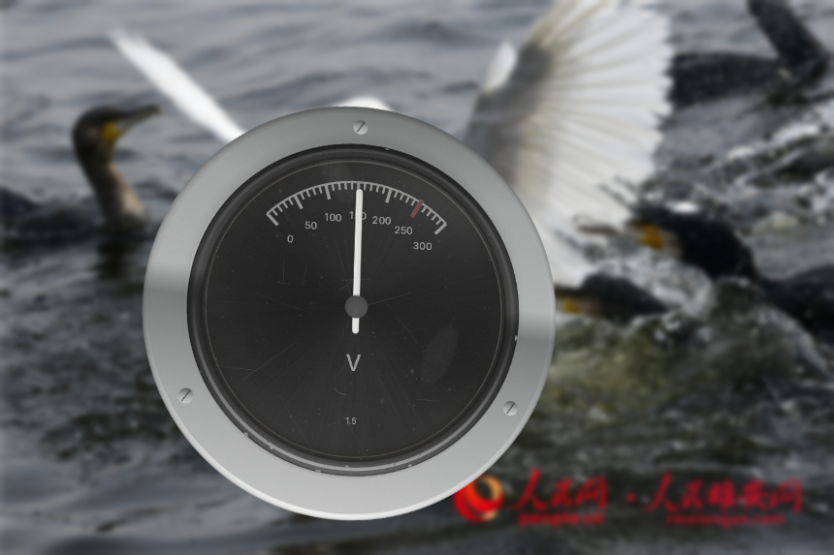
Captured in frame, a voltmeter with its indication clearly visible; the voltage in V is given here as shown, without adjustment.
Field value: 150 V
